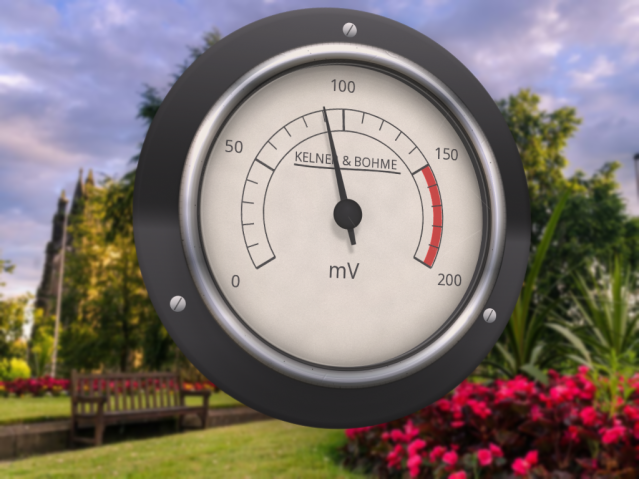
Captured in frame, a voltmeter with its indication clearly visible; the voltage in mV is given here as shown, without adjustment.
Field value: 90 mV
